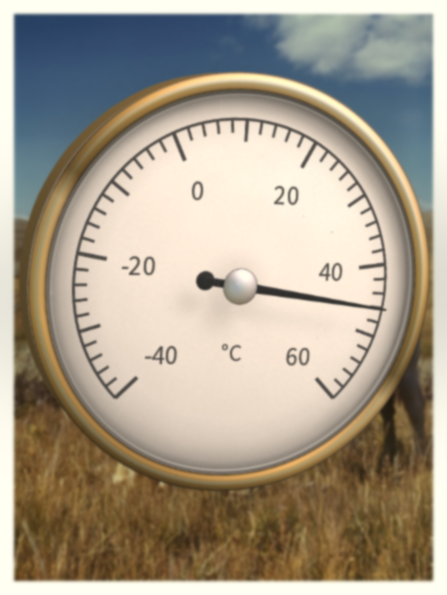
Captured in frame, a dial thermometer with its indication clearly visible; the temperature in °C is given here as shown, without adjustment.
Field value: 46 °C
